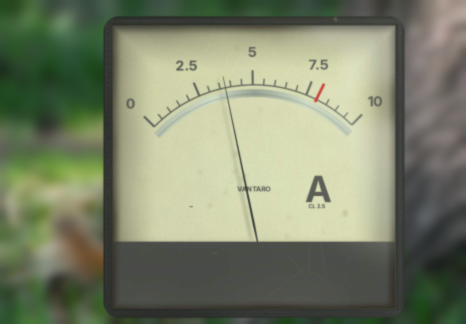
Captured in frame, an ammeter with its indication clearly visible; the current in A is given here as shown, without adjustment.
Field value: 3.75 A
